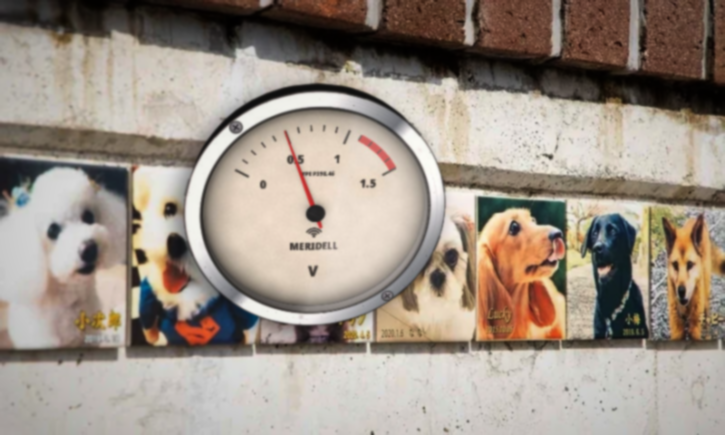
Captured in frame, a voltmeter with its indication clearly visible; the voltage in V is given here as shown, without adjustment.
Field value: 0.5 V
